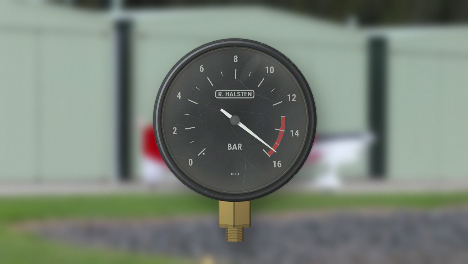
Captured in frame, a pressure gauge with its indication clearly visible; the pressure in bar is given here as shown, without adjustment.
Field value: 15.5 bar
